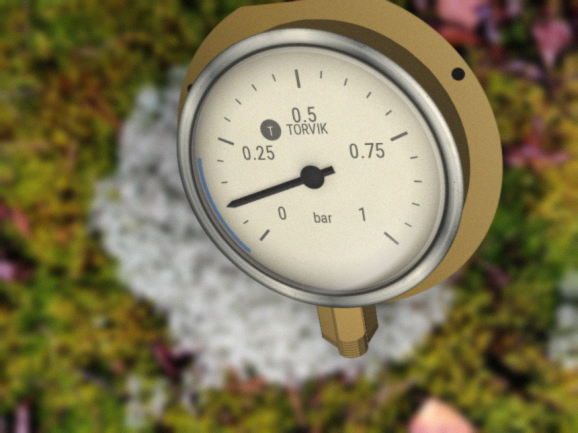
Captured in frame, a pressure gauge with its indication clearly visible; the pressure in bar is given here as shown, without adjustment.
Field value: 0.1 bar
